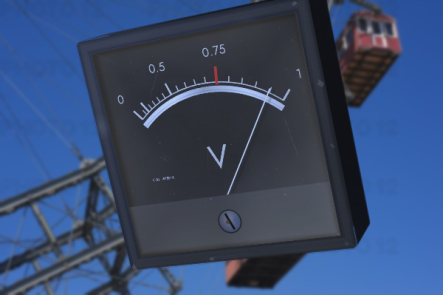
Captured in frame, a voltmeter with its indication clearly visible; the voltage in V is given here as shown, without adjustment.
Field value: 0.95 V
